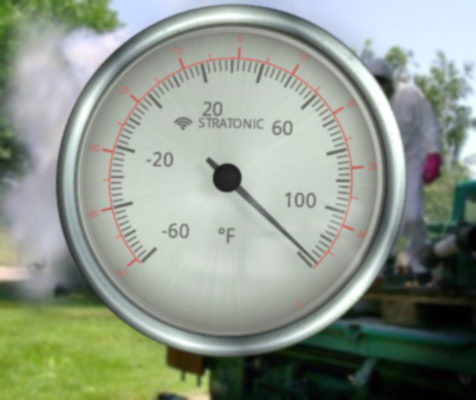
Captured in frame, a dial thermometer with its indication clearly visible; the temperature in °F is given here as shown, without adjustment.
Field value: 118 °F
